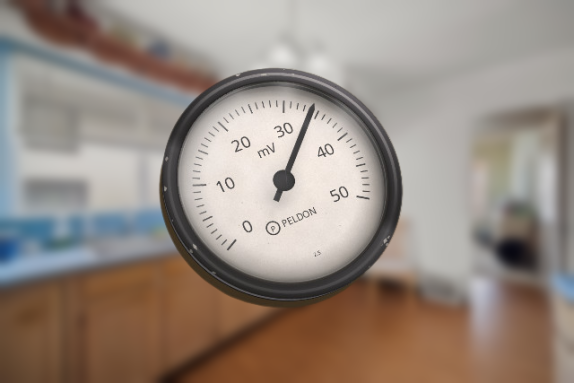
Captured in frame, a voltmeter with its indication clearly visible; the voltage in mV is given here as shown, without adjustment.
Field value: 34 mV
